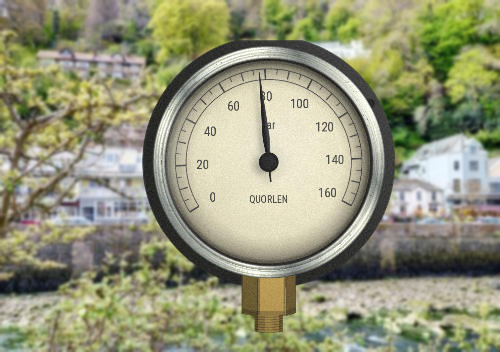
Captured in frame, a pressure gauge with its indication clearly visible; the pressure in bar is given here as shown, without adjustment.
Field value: 77.5 bar
